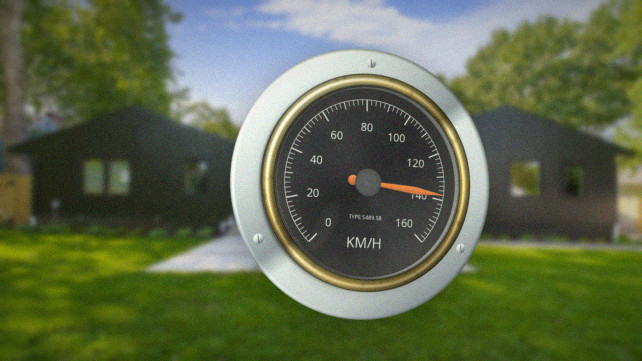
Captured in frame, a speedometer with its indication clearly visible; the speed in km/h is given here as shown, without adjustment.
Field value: 138 km/h
